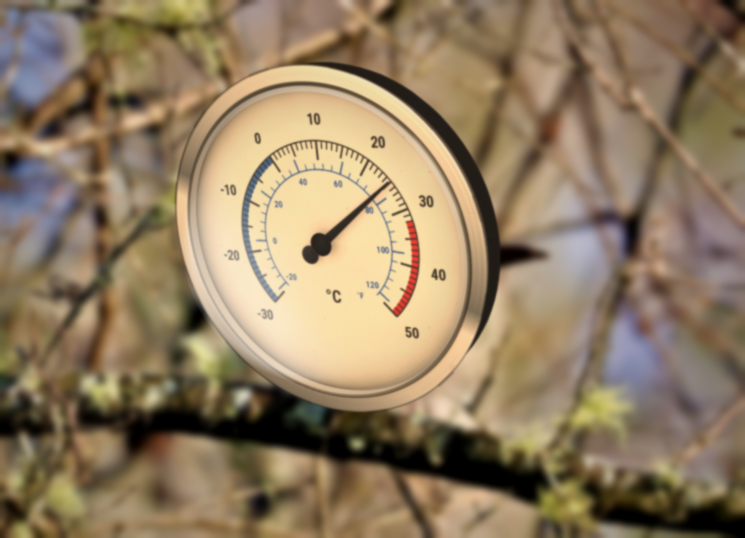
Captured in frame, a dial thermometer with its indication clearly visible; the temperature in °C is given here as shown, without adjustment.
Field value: 25 °C
